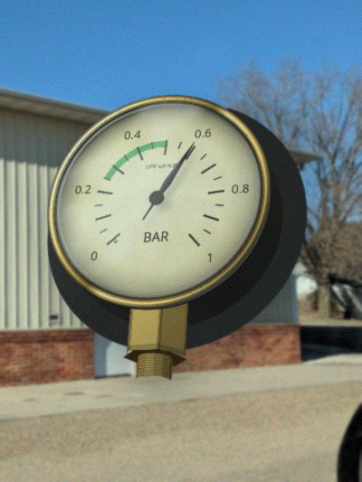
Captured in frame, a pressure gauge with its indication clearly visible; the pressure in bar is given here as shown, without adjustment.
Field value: 0.6 bar
